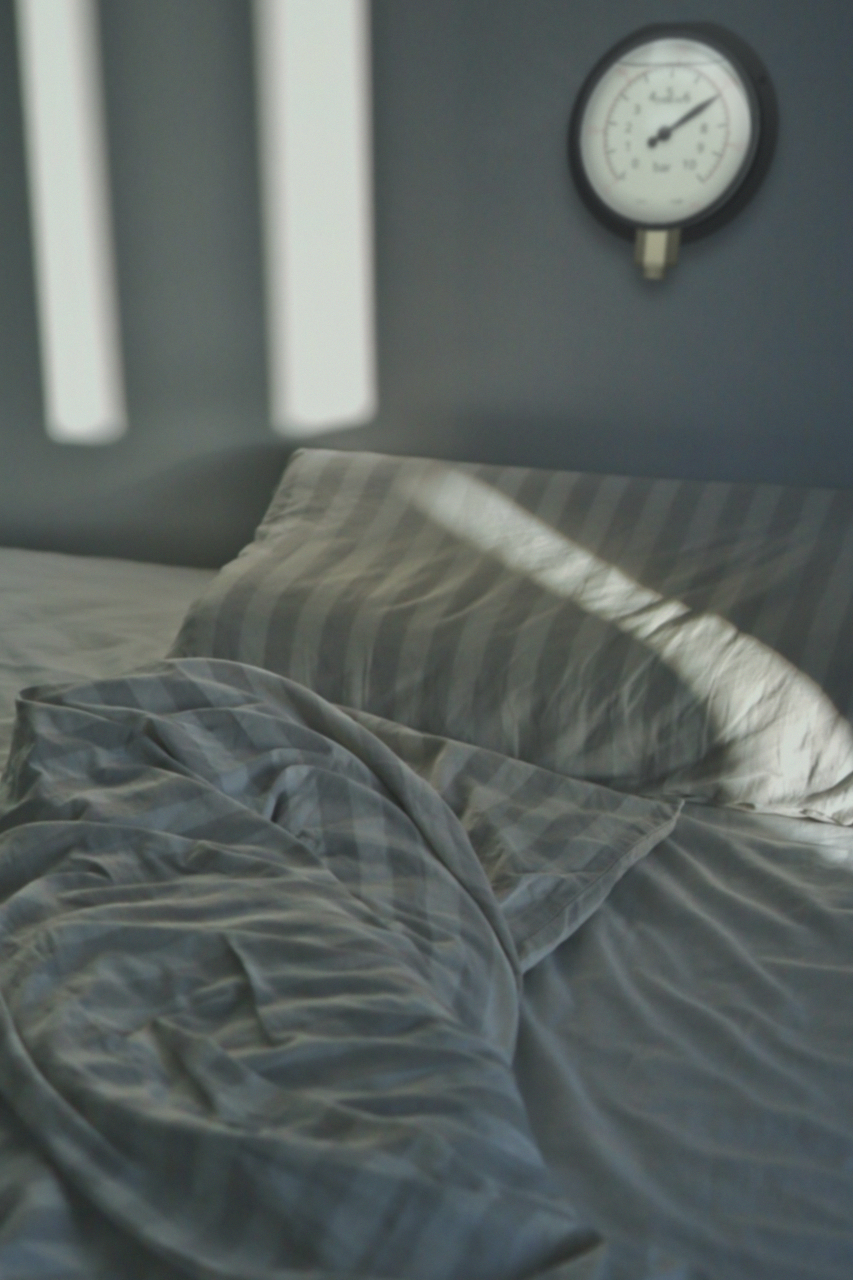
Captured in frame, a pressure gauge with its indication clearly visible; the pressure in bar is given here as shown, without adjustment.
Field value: 7 bar
